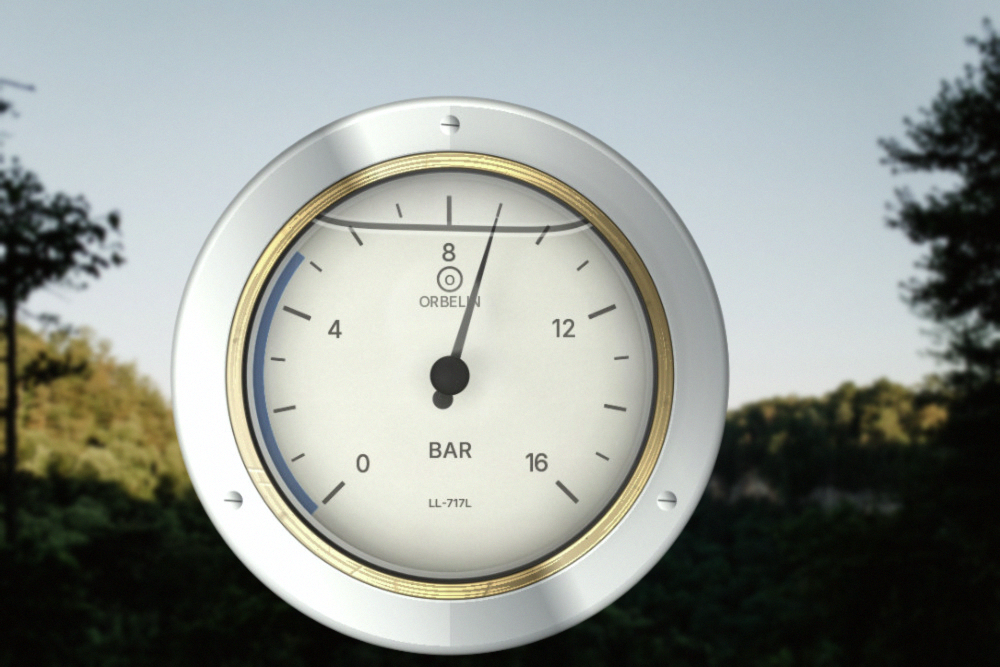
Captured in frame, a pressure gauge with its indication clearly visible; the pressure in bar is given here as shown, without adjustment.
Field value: 9 bar
